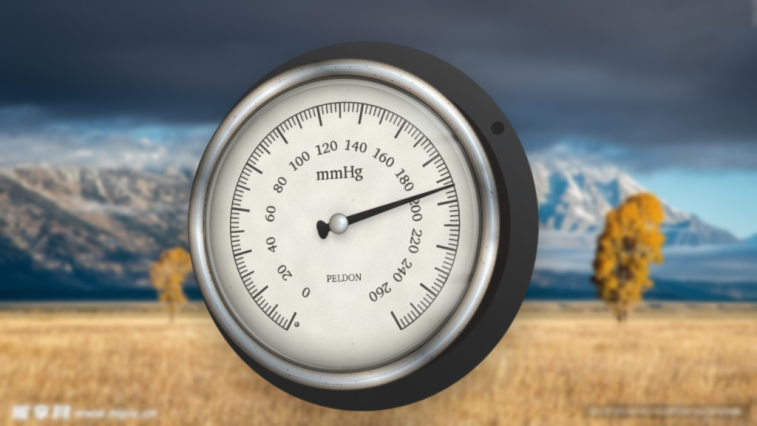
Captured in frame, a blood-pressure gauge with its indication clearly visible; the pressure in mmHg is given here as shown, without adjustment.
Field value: 194 mmHg
